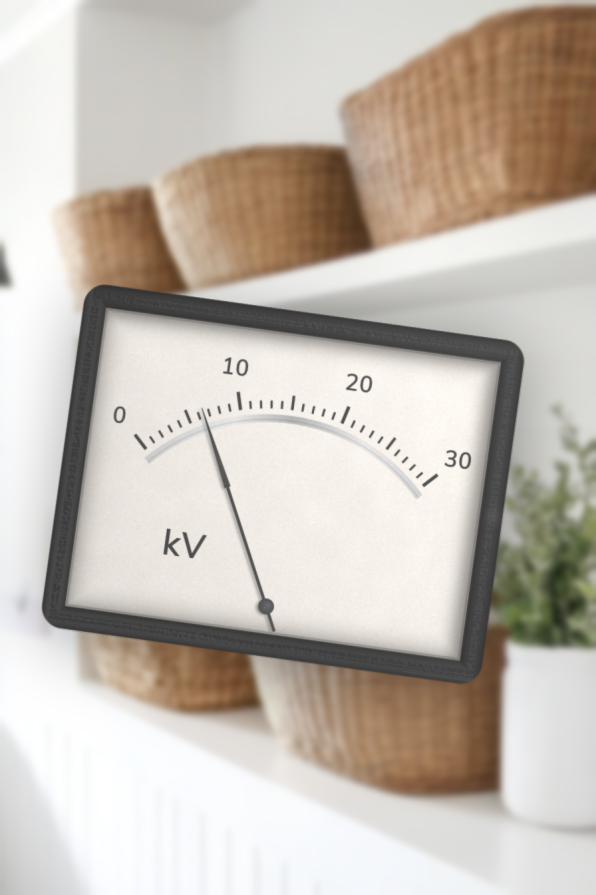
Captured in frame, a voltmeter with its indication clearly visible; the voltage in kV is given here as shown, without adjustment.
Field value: 6.5 kV
